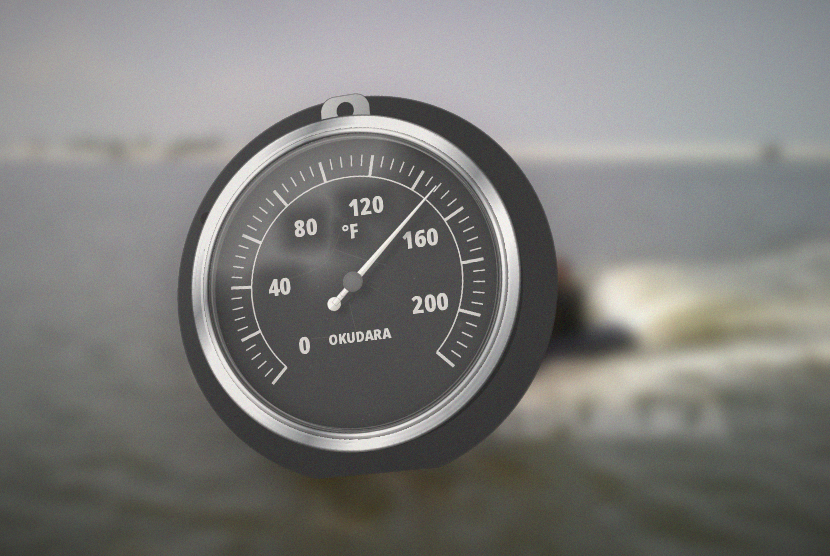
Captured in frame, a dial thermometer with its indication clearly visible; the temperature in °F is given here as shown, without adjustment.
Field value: 148 °F
